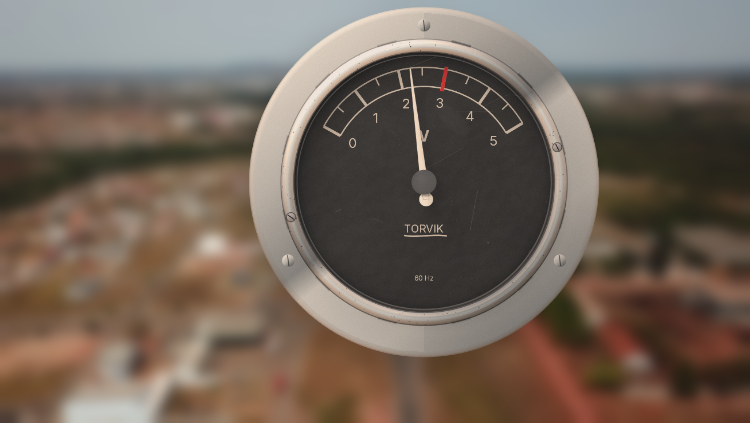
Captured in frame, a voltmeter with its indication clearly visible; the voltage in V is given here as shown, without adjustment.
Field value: 2.25 V
